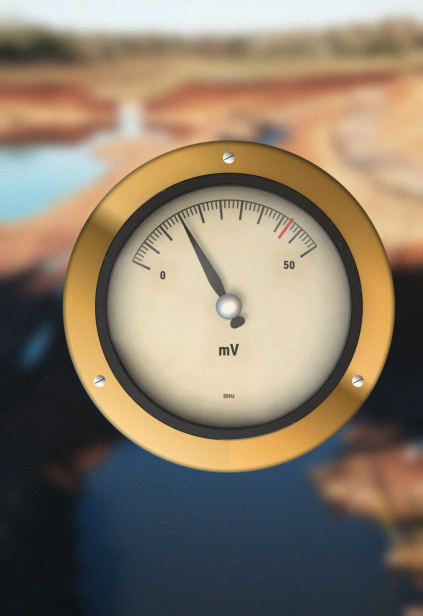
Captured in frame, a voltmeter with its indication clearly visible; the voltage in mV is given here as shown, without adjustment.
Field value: 15 mV
